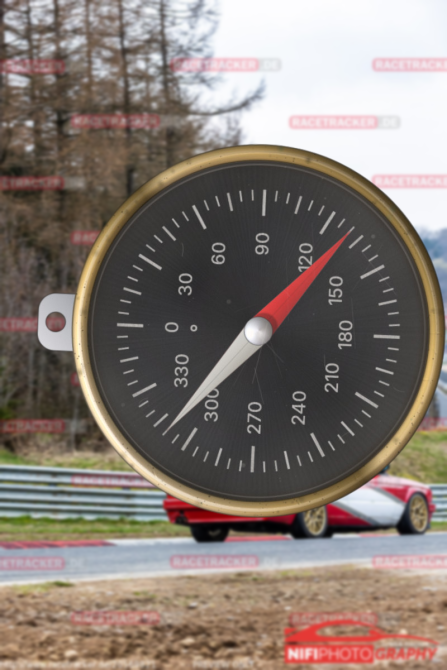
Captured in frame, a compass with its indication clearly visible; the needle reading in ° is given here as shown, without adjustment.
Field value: 130 °
